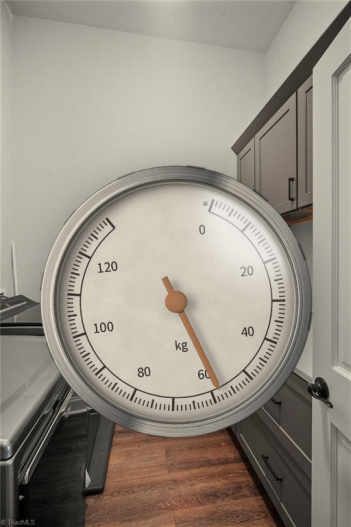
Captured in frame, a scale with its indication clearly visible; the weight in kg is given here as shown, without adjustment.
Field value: 58 kg
